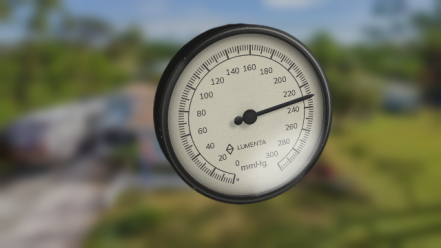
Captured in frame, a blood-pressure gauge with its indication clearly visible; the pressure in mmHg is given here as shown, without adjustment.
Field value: 230 mmHg
